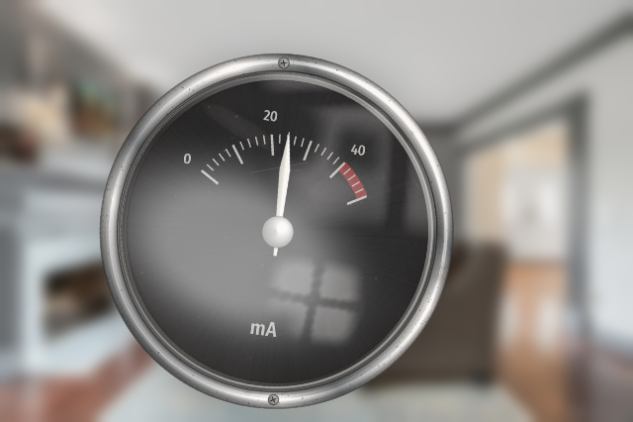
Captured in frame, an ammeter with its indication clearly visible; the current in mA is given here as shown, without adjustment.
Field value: 24 mA
